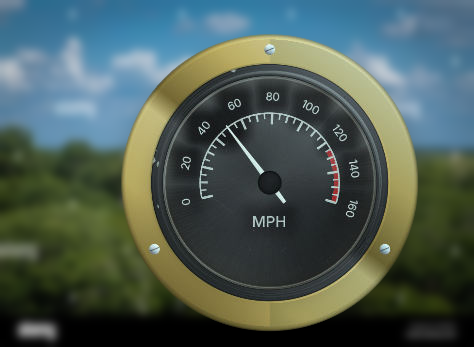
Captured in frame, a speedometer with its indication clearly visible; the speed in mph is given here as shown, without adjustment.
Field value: 50 mph
